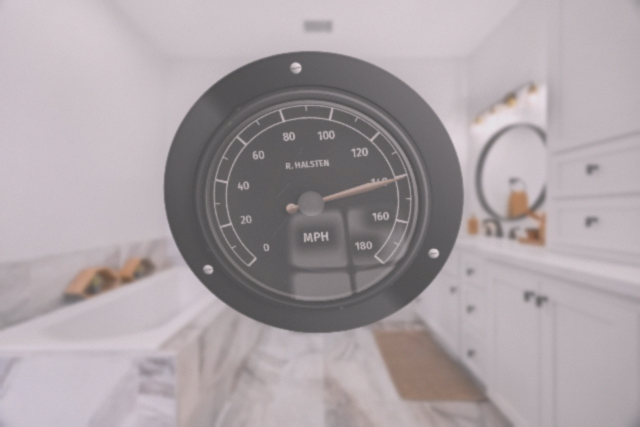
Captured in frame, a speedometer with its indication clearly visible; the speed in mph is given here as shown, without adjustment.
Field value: 140 mph
